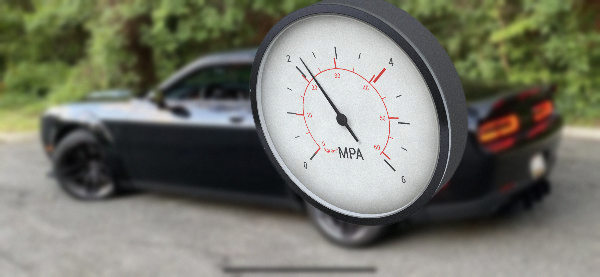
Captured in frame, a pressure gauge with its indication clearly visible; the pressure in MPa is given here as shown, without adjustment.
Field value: 2.25 MPa
